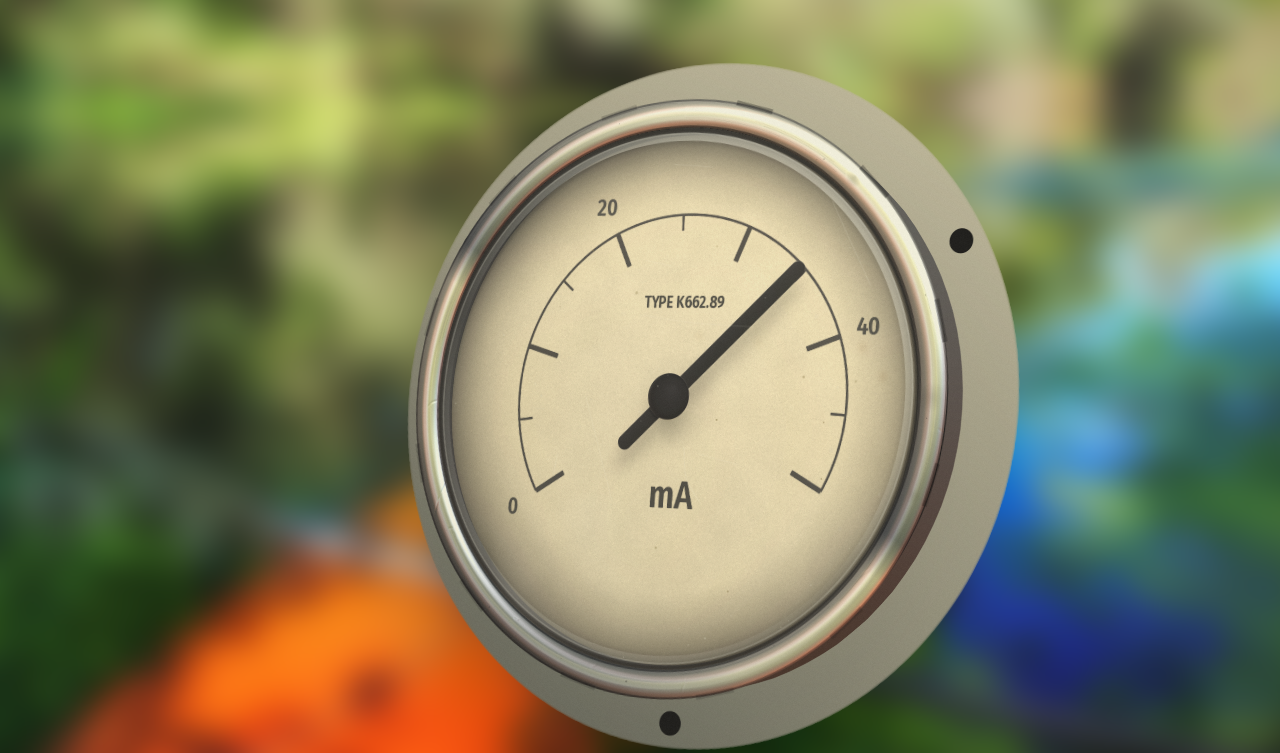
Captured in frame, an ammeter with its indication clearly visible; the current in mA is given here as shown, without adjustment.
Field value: 35 mA
